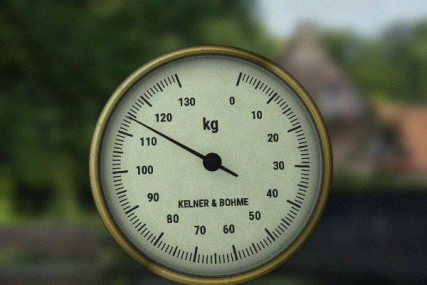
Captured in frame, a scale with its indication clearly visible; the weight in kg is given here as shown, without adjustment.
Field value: 114 kg
